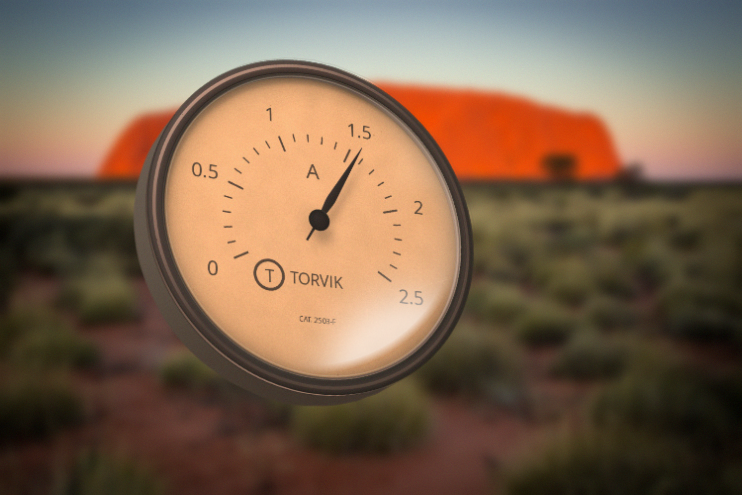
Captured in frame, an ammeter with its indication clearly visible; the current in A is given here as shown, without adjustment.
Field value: 1.55 A
